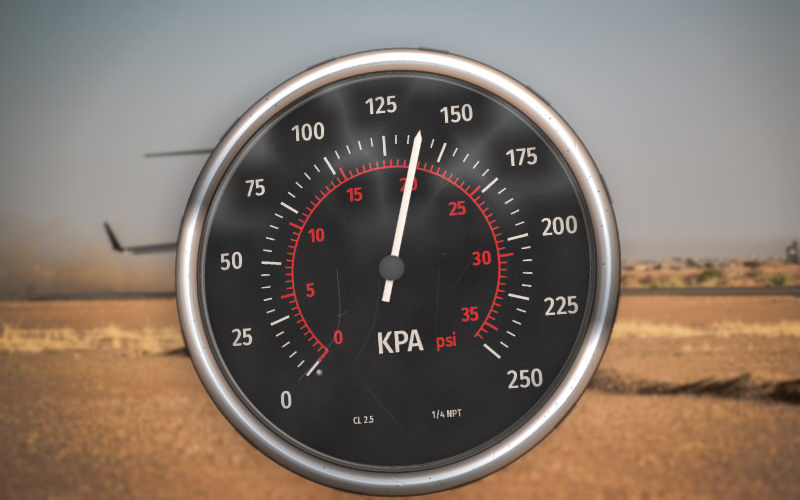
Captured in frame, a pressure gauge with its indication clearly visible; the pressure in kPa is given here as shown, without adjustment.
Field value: 140 kPa
